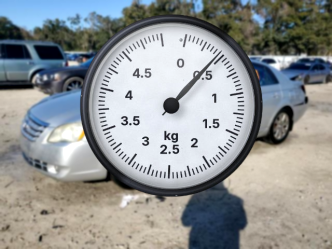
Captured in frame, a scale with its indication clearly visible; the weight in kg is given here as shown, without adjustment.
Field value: 0.45 kg
